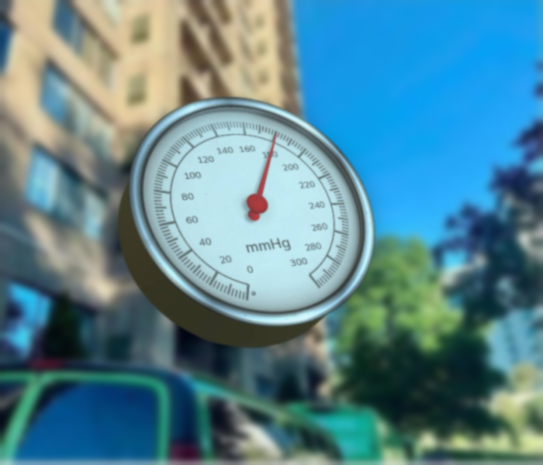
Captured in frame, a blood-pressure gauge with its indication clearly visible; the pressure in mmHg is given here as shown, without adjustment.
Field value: 180 mmHg
